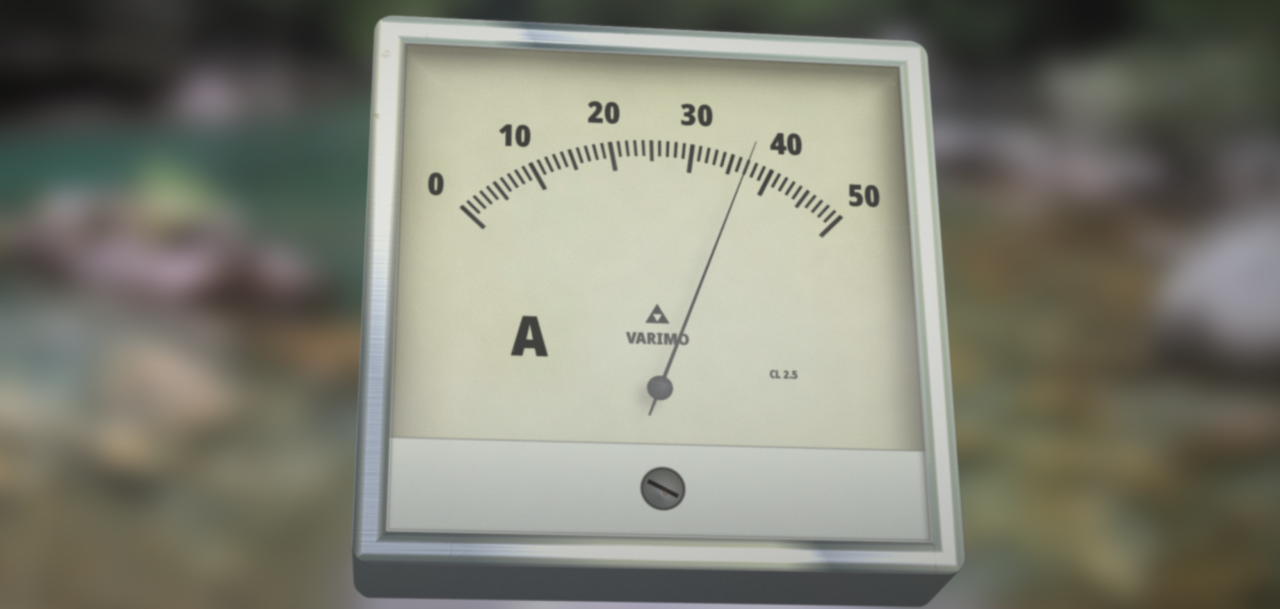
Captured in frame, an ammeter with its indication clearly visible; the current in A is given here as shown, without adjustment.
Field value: 37 A
